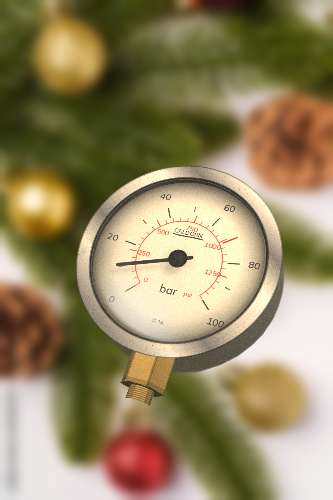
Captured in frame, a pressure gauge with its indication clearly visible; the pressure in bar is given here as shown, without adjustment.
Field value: 10 bar
